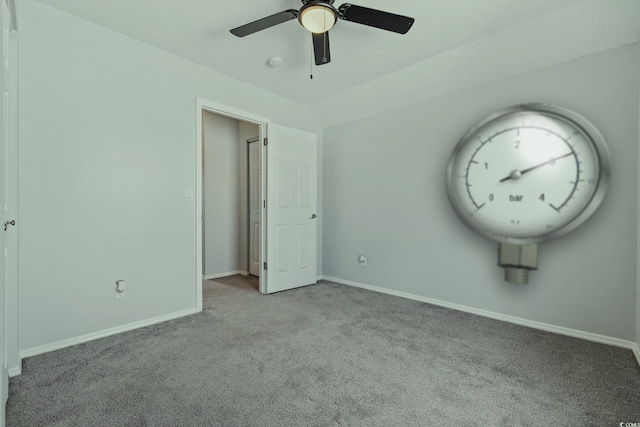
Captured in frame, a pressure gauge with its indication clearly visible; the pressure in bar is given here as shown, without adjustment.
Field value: 3 bar
